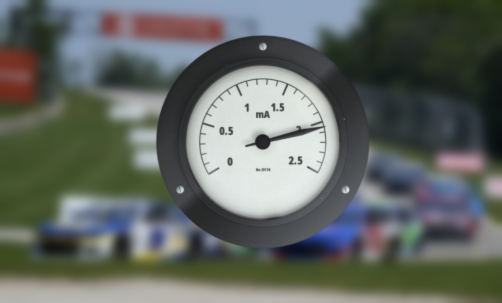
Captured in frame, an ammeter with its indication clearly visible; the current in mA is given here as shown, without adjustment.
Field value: 2.05 mA
